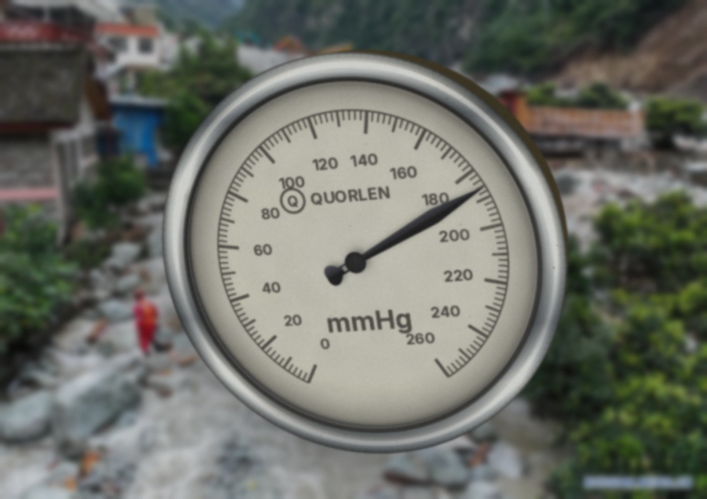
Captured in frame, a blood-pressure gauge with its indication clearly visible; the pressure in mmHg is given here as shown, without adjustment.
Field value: 186 mmHg
